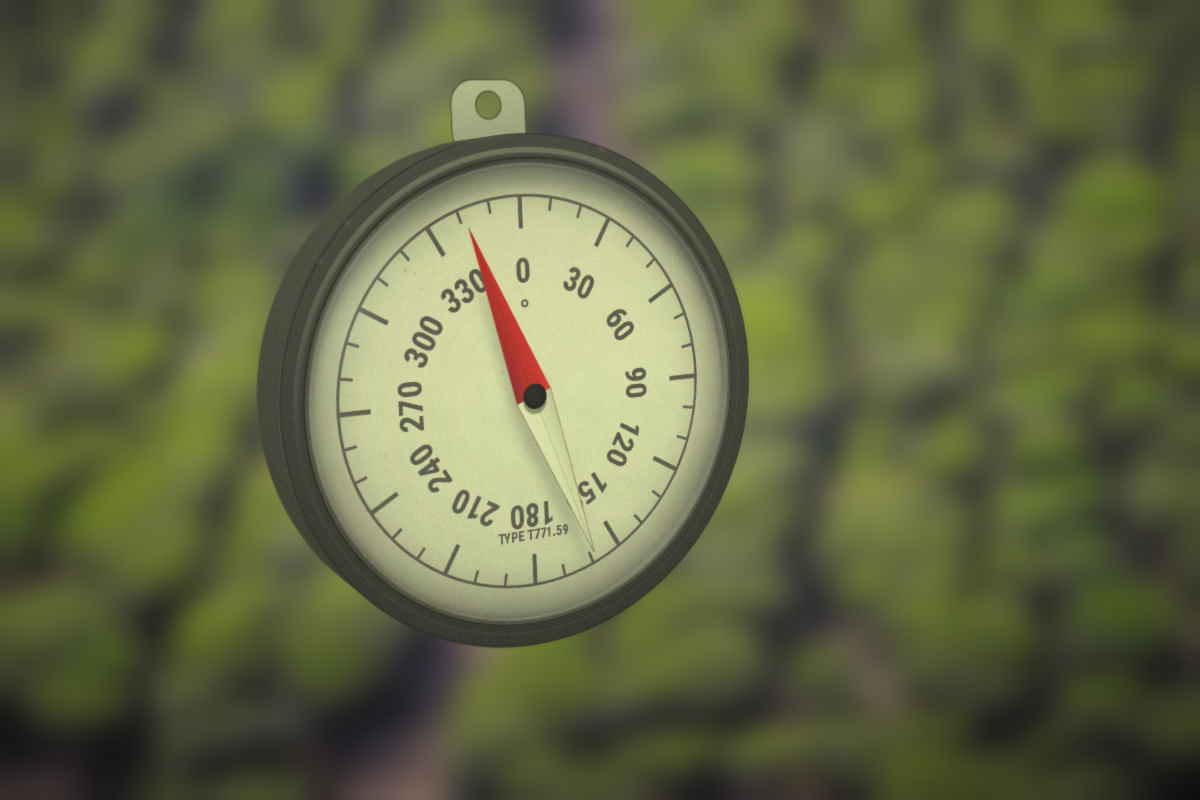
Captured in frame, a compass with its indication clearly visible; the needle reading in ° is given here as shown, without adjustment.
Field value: 340 °
